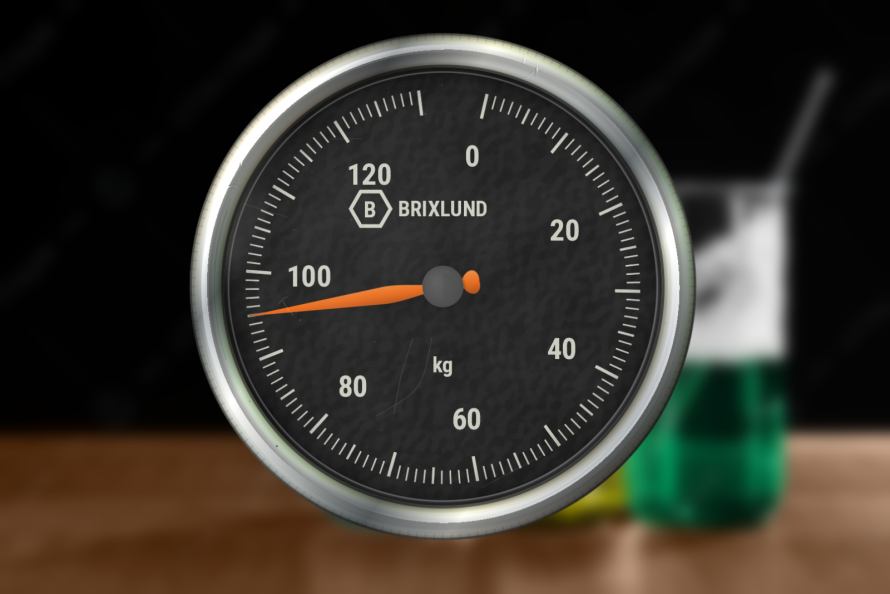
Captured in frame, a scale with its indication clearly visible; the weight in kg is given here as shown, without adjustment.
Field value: 95 kg
